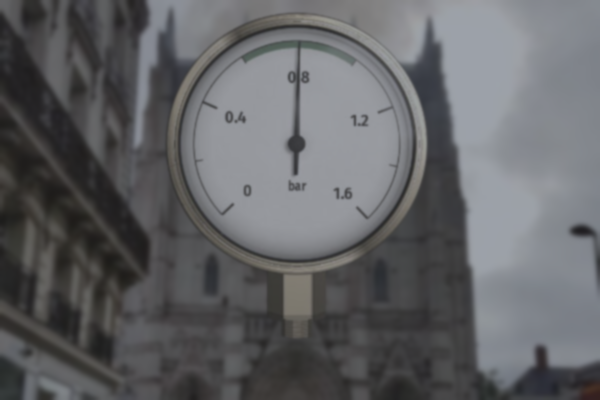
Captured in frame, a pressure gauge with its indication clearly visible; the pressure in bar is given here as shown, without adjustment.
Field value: 0.8 bar
